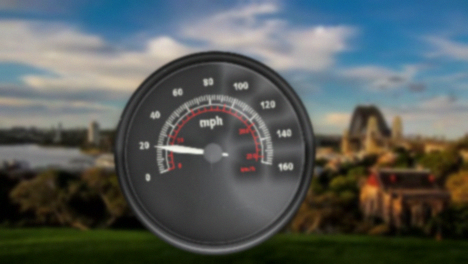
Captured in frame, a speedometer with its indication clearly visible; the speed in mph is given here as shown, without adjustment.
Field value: 20 mph
